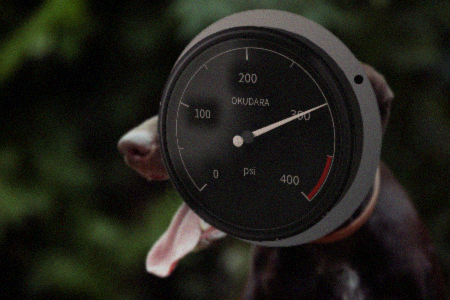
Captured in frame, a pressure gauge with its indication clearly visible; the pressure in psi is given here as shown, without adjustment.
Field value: 300 psi
